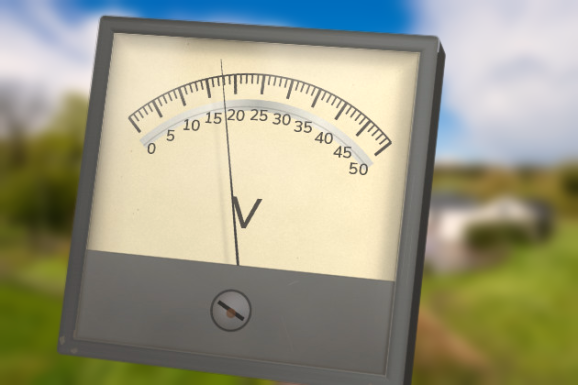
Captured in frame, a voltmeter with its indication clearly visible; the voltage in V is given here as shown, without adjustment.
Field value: 18 V
